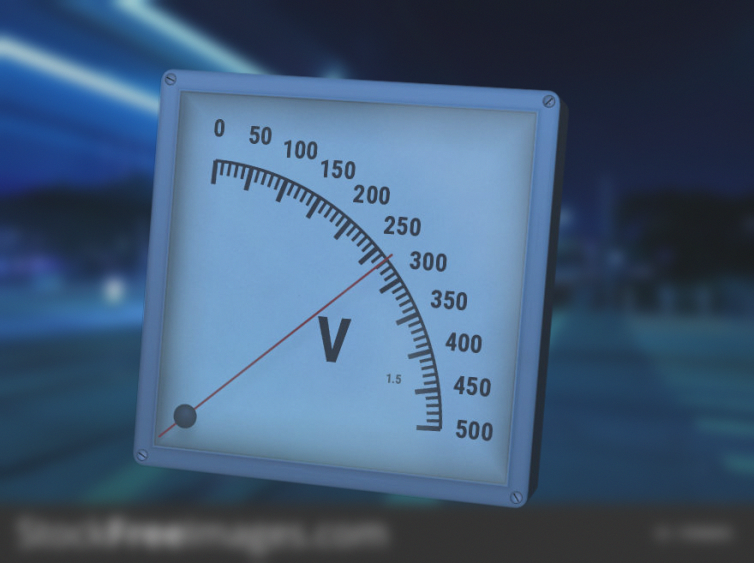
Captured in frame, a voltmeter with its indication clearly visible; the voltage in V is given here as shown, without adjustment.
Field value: 270 V
